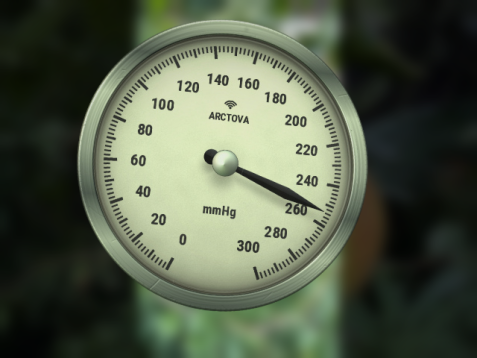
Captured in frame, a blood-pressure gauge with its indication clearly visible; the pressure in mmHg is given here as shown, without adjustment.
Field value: 254 mmHg
